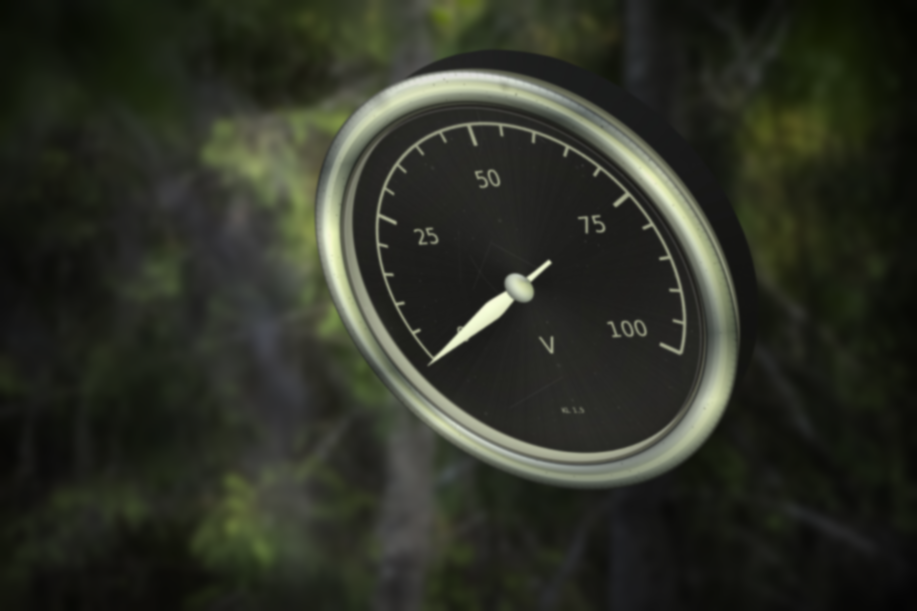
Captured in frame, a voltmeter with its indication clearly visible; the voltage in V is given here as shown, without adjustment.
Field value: 0 V
